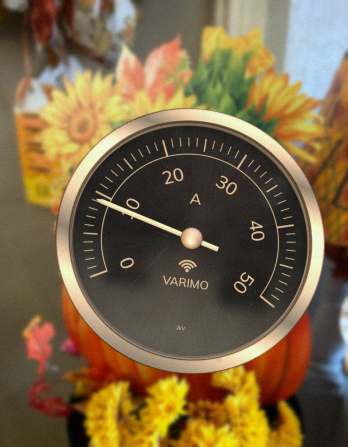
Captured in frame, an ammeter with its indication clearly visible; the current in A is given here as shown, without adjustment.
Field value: 9 A
